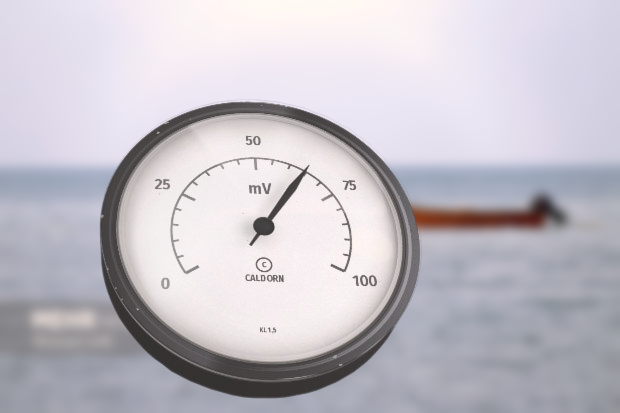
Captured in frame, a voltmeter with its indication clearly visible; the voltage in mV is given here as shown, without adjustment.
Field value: 65 mV
